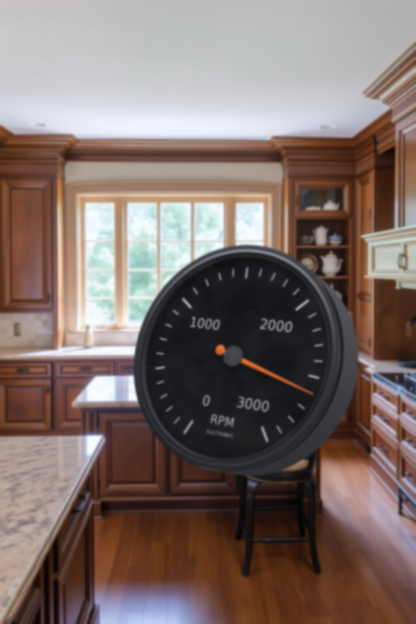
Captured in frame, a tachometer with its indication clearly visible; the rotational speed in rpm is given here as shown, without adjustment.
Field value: 2600 rpm
